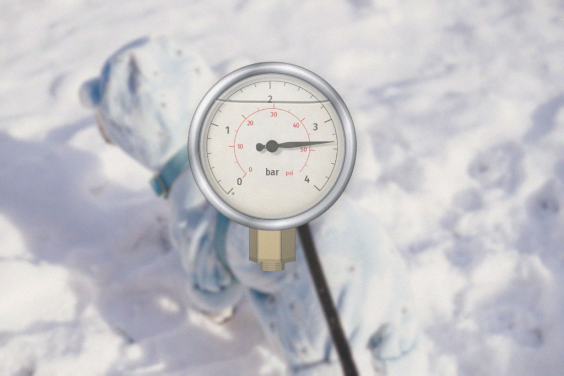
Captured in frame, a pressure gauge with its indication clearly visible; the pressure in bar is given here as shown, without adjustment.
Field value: 3.3 bar
